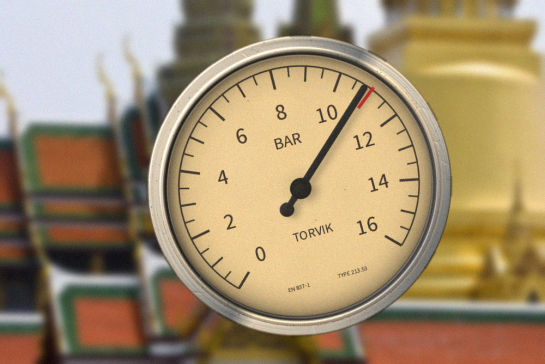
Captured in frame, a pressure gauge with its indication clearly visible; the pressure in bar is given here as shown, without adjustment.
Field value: 10.75 bar
